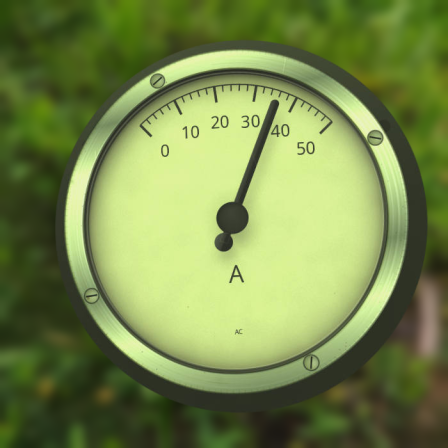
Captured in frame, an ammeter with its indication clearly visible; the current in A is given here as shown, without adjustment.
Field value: 36 A
